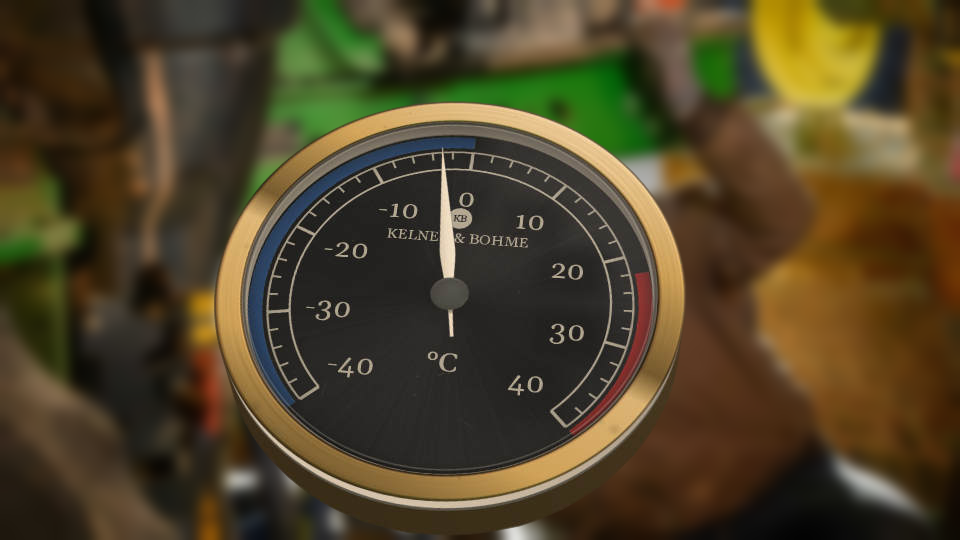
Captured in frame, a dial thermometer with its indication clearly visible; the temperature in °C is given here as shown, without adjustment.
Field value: -3 °C
